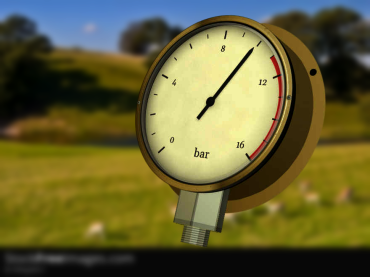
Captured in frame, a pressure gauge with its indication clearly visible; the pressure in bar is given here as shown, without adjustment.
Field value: 10 bar
